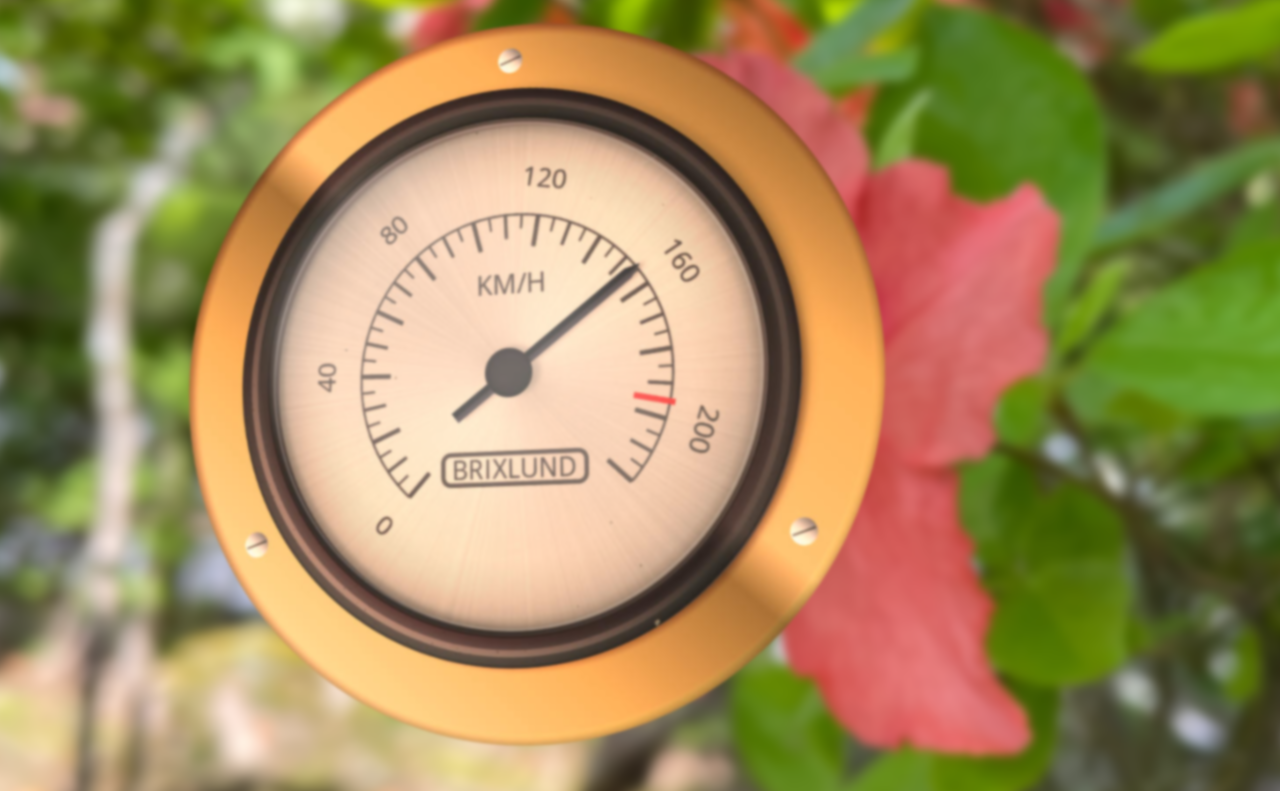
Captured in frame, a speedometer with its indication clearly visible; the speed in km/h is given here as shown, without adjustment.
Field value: 155 km/h
